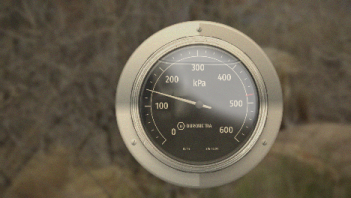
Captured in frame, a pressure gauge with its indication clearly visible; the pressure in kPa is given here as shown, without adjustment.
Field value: 140 kPa
